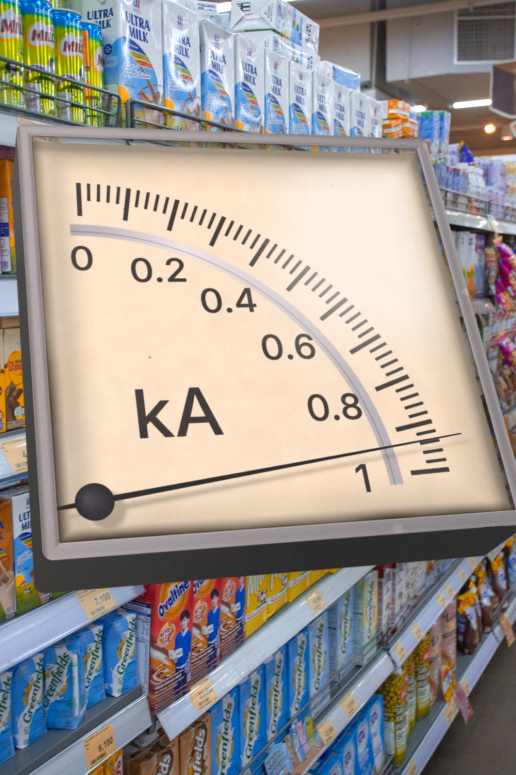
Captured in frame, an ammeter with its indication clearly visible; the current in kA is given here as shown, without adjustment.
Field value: 0.94 kA
